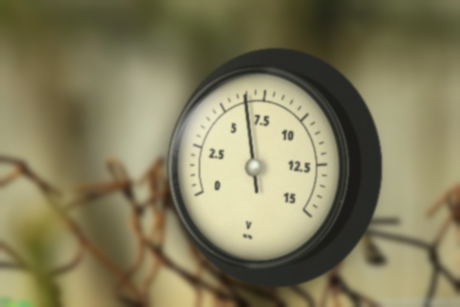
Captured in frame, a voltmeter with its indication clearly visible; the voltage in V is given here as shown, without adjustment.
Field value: 6.5 V
